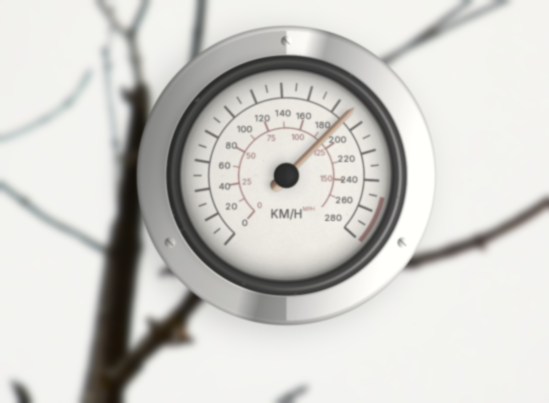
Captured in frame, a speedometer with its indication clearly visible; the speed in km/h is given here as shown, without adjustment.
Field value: 190 km/h
